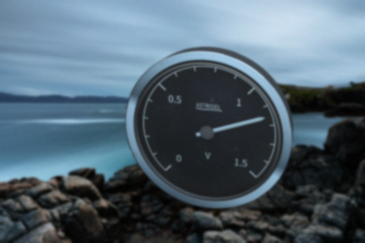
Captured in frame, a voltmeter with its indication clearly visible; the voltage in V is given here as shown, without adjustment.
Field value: 1.15 V
